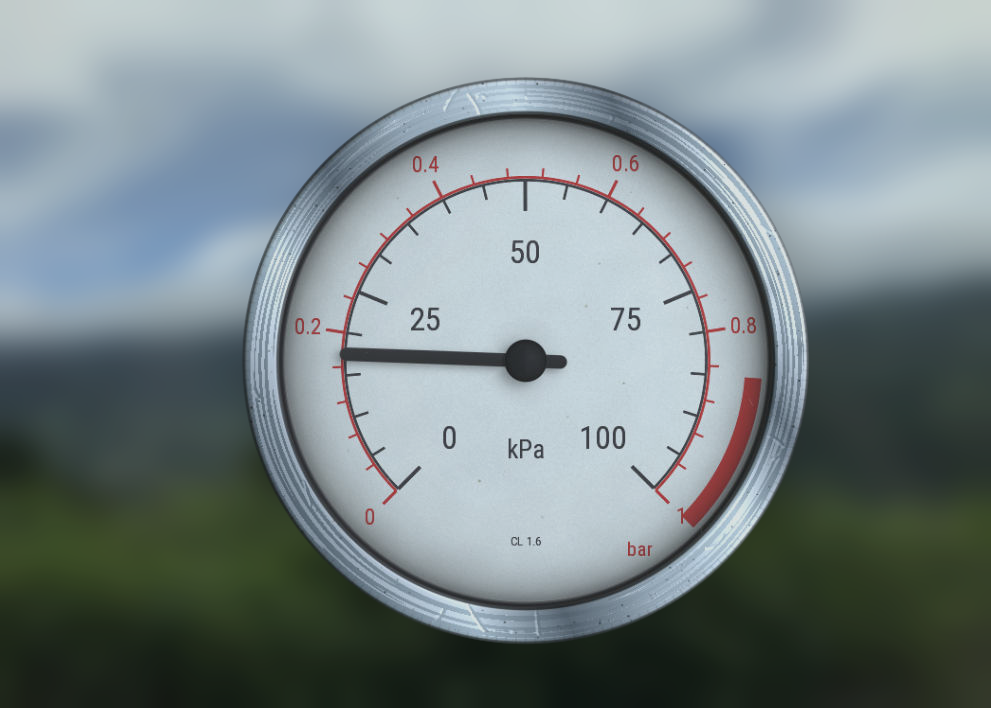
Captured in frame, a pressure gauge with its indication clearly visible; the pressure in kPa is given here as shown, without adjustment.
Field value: 17.5 kPa
